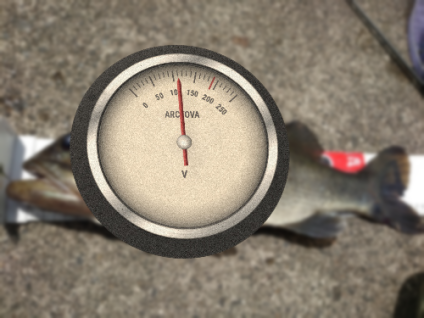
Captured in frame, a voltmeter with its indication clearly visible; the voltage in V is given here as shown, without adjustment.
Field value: 110 V
